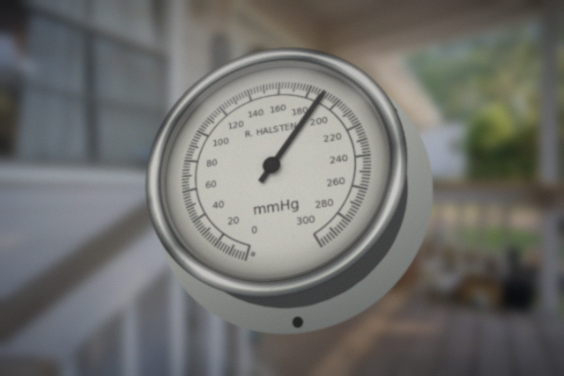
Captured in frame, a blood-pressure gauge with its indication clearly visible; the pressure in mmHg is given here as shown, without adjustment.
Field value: 190 mmHg
